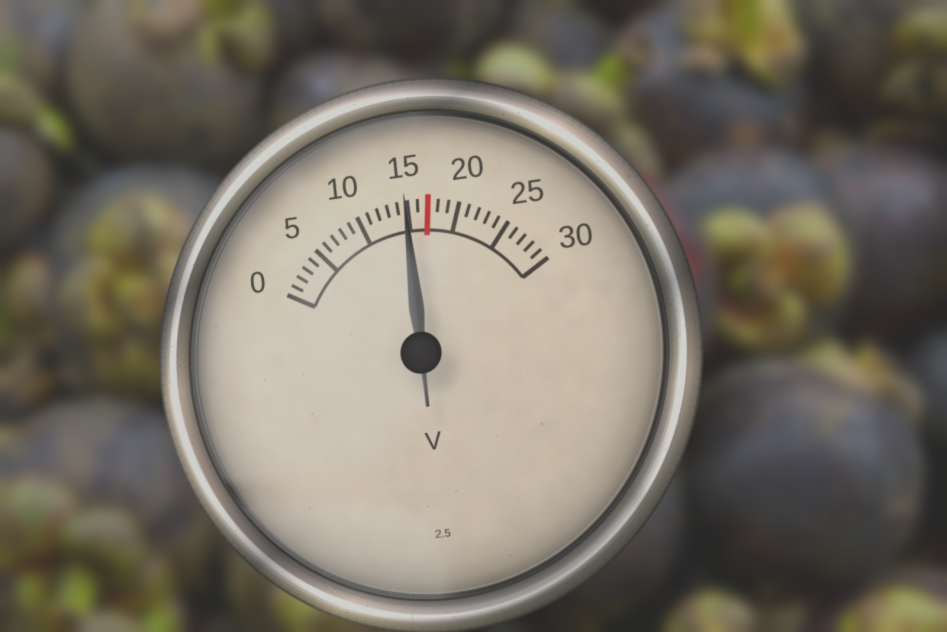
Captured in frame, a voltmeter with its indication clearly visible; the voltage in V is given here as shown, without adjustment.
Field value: 15 V
